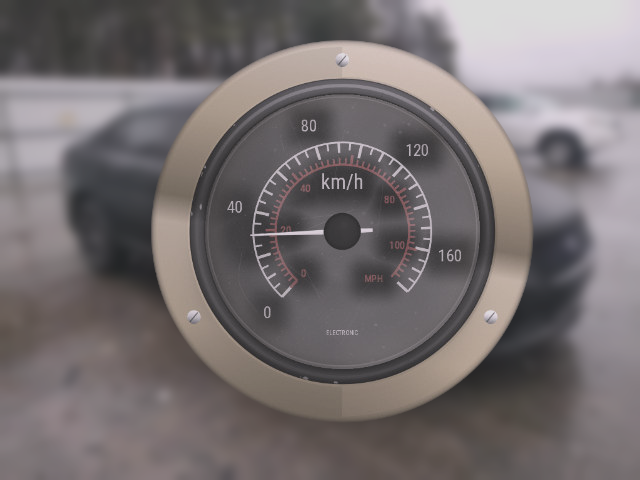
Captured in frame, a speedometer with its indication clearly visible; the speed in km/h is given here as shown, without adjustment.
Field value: 30 km/h
